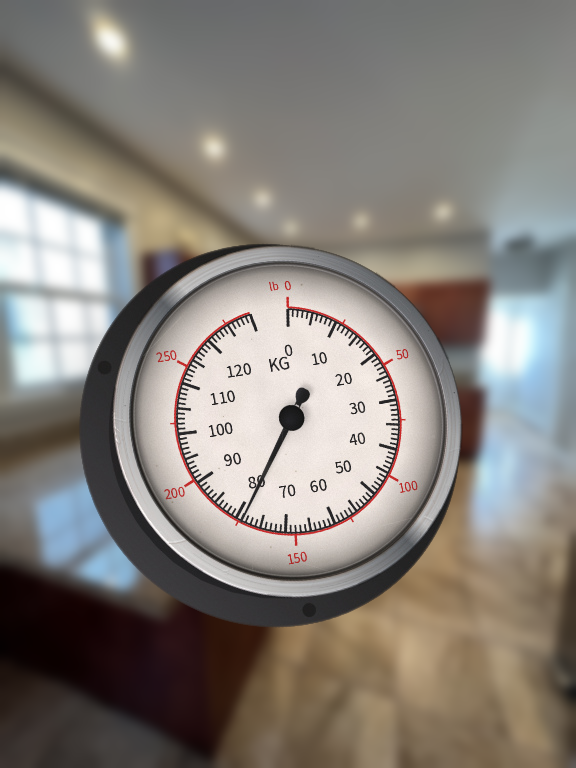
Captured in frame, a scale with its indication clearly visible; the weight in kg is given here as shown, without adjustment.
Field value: 79 kg
